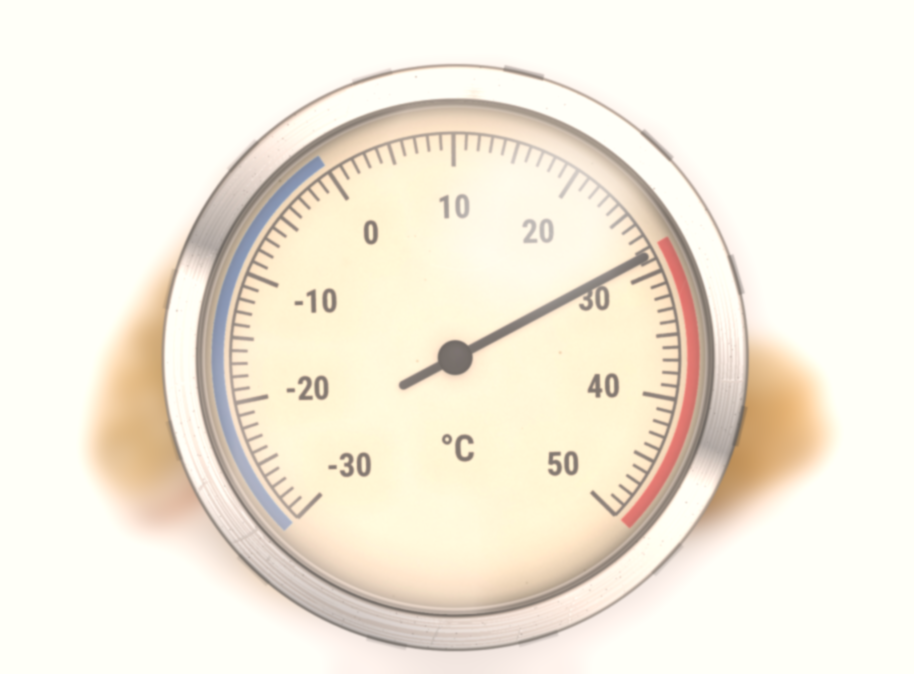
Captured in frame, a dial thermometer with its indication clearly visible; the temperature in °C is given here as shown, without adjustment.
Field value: 28.5 °C
